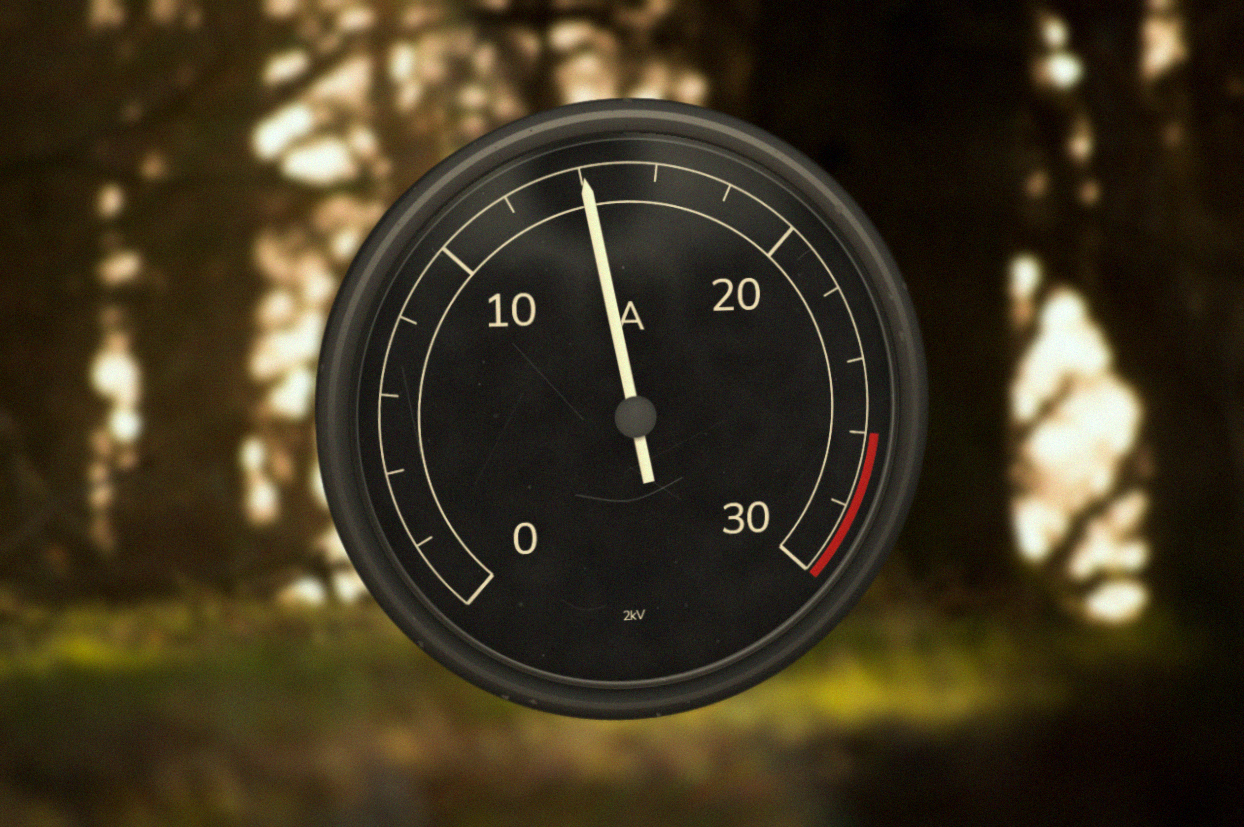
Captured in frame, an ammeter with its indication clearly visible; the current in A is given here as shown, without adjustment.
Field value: 14 A
